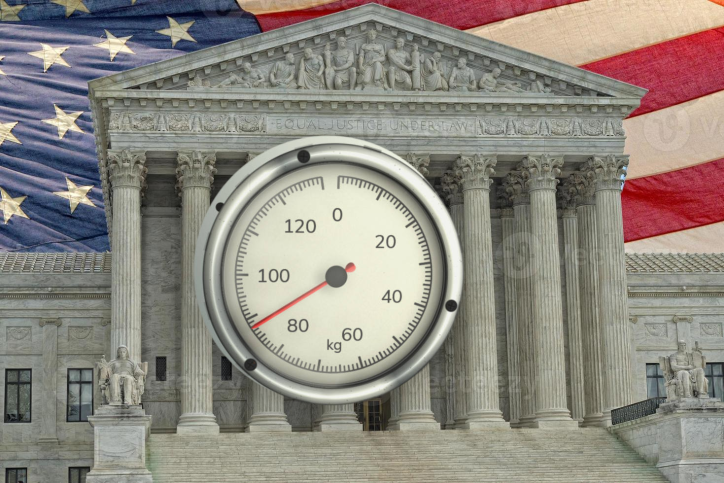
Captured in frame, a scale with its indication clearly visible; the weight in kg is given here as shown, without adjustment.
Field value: 88 kg
